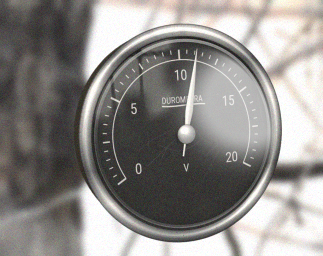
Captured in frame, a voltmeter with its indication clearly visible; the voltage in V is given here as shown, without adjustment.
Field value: 11 V
